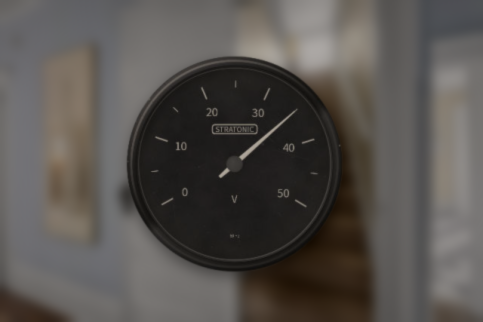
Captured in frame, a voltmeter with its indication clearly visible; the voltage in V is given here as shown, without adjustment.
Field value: 35 V
